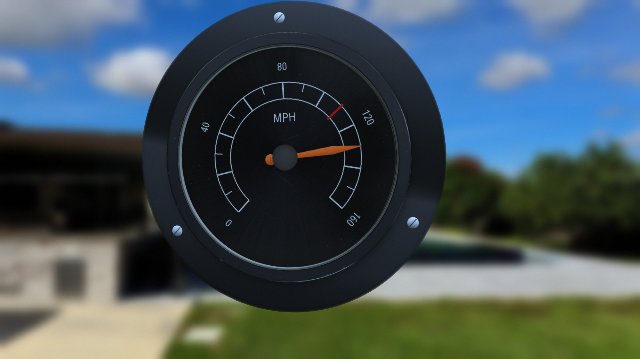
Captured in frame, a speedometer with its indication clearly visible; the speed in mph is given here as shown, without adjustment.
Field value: 130 mph
